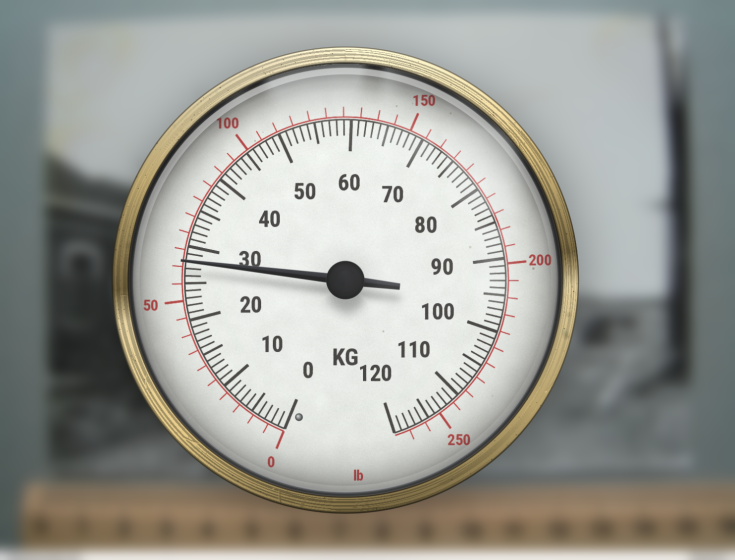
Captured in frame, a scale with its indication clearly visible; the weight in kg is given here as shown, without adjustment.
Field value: 28 kg
